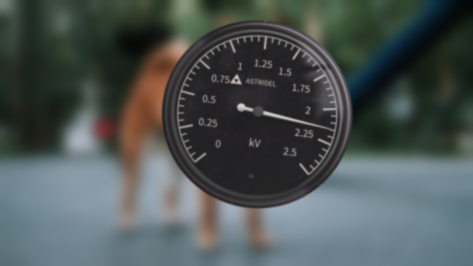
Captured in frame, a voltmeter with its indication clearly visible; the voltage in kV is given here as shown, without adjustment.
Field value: 2.15 kV
